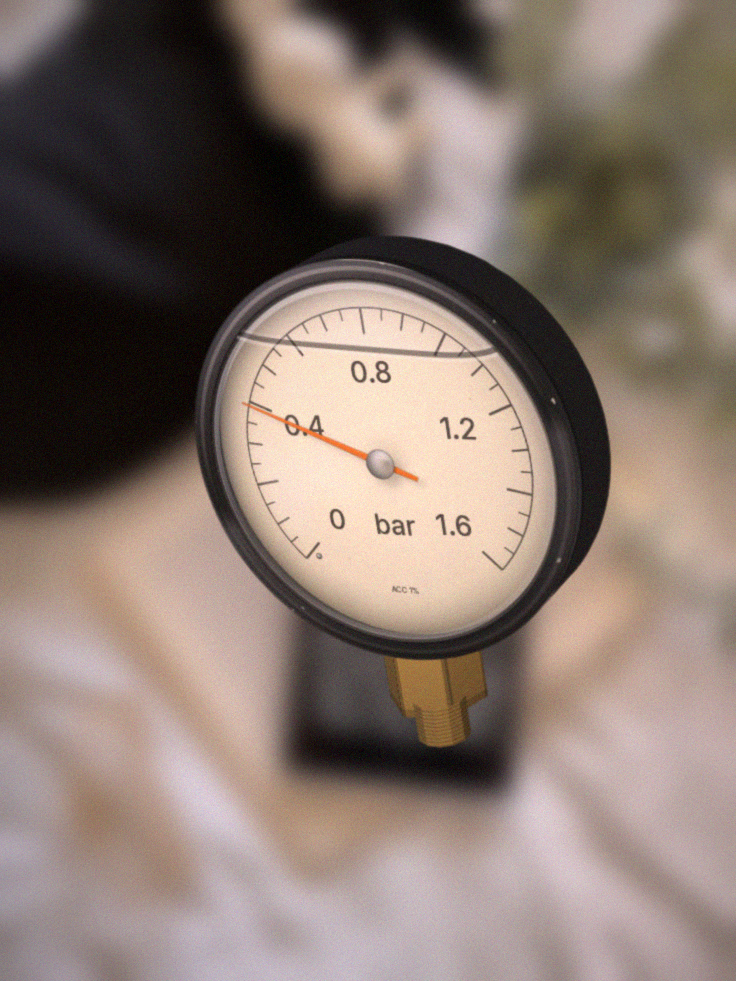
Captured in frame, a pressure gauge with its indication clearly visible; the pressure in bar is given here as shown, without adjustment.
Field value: 0.4 bar
